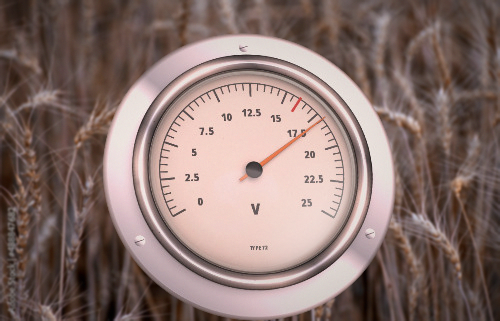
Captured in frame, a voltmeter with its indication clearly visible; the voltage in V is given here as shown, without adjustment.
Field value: 18 V
